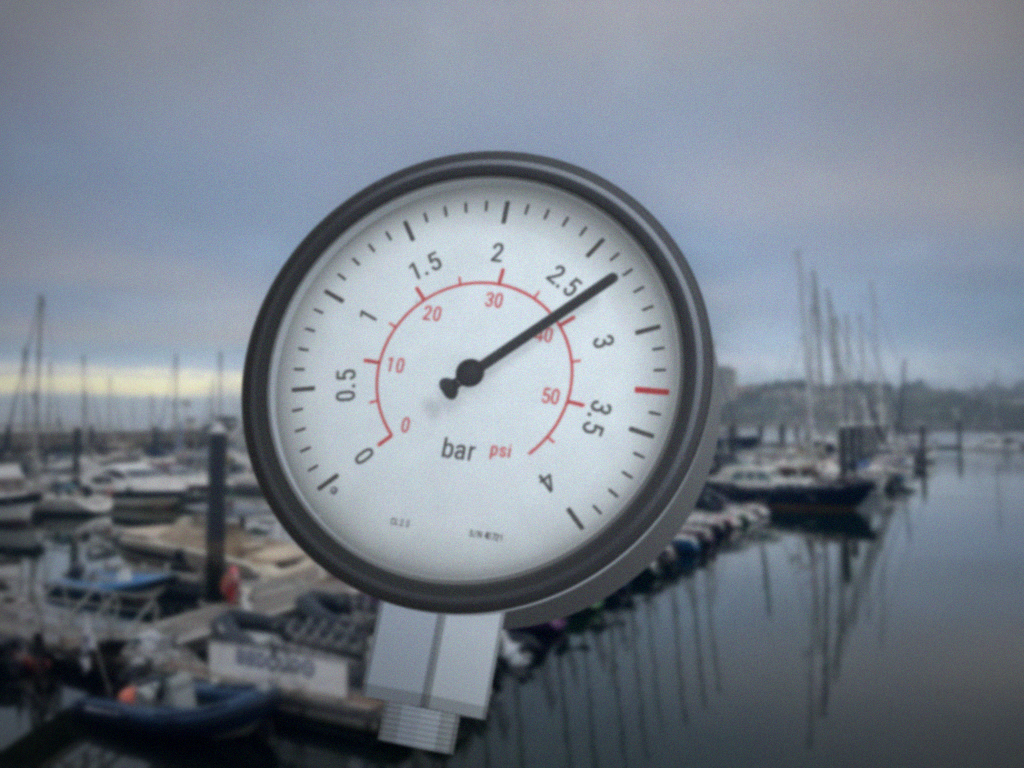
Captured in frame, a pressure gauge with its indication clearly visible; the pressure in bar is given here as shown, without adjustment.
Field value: 2.7 bar
